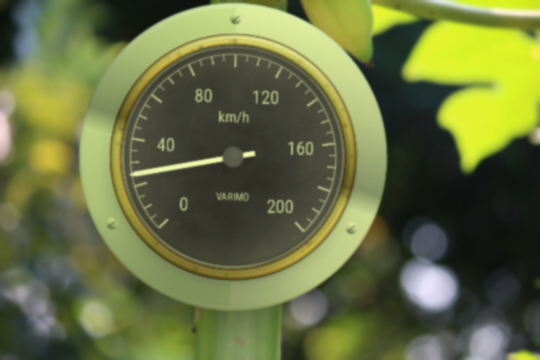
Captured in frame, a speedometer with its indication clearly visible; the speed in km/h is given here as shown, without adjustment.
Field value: 25 km/h
